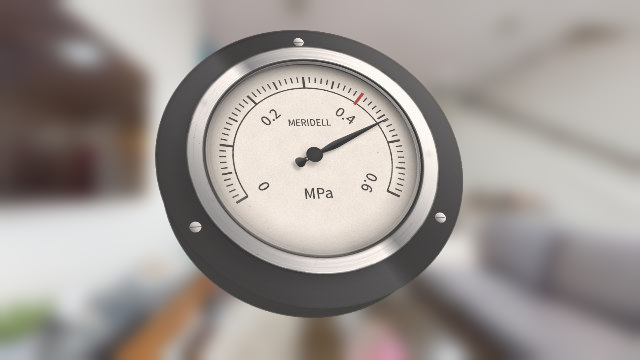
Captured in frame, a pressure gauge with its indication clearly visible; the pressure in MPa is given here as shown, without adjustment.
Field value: 0.46 MPa
